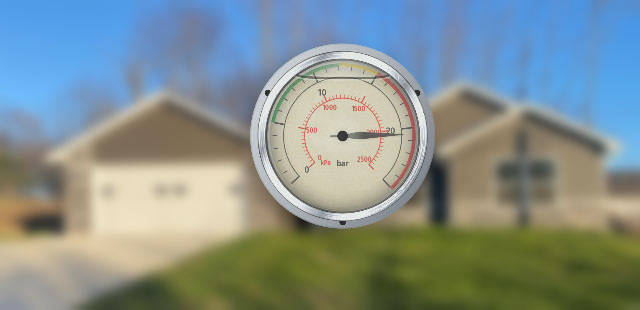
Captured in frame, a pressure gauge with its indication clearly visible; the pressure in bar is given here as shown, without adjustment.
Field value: 20.5 bar
